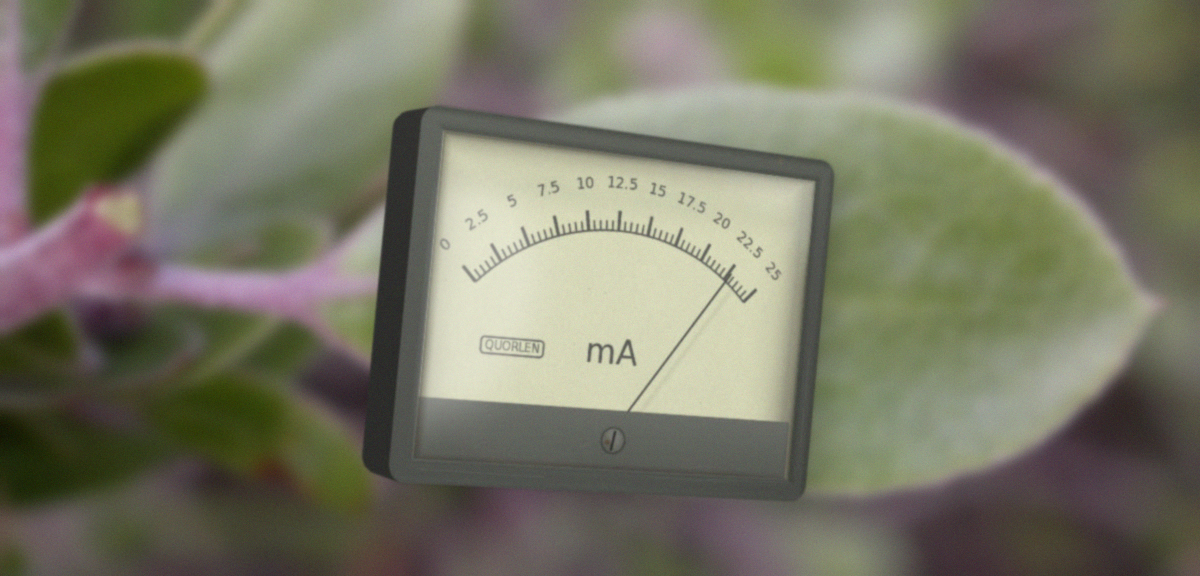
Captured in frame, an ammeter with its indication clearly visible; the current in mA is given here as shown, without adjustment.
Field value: 22.5 mA
